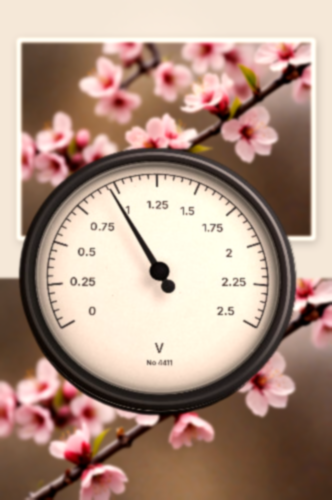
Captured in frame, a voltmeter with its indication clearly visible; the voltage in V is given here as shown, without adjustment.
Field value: 0.95 V
